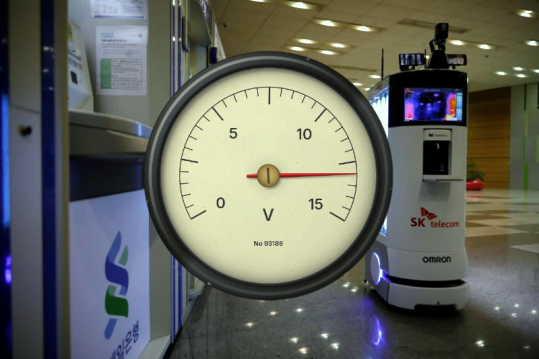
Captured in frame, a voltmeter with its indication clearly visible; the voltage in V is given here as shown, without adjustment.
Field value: 13 V
